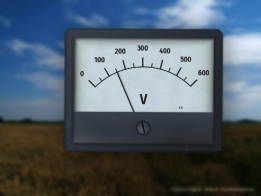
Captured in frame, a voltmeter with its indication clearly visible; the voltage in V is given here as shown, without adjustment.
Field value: 150 V
